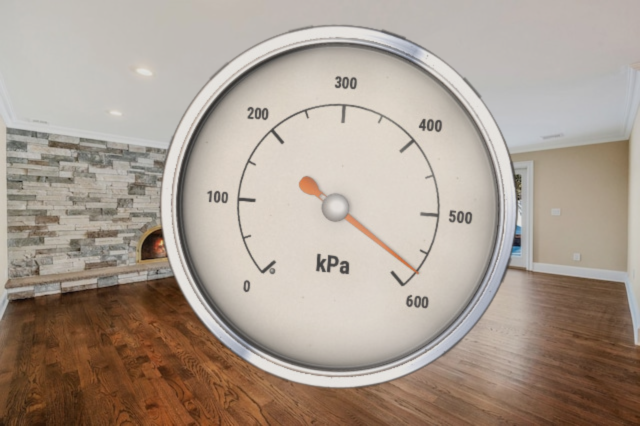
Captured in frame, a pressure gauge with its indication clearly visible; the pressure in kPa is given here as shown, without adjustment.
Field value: 575 kPa
